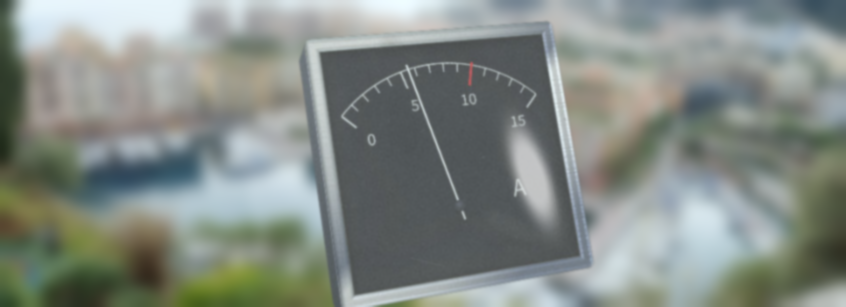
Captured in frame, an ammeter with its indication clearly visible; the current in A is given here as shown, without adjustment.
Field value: 5.5 A
